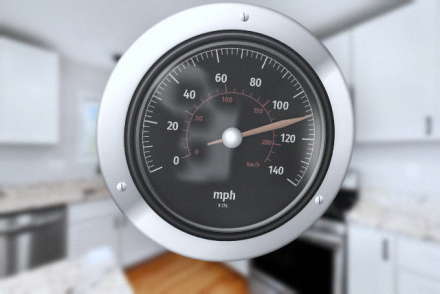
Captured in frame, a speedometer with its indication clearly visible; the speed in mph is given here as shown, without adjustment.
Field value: 110 mph
